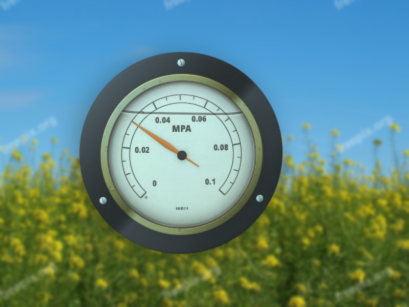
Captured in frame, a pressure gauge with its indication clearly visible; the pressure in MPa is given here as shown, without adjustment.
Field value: 0.03 MPa
